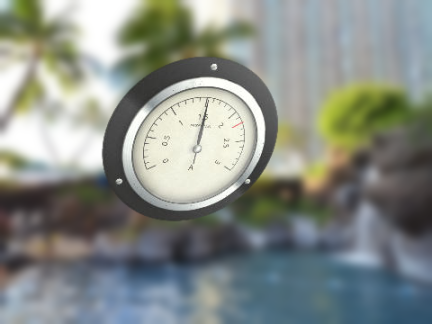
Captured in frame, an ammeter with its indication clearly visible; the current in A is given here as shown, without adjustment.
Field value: 1.5 A
